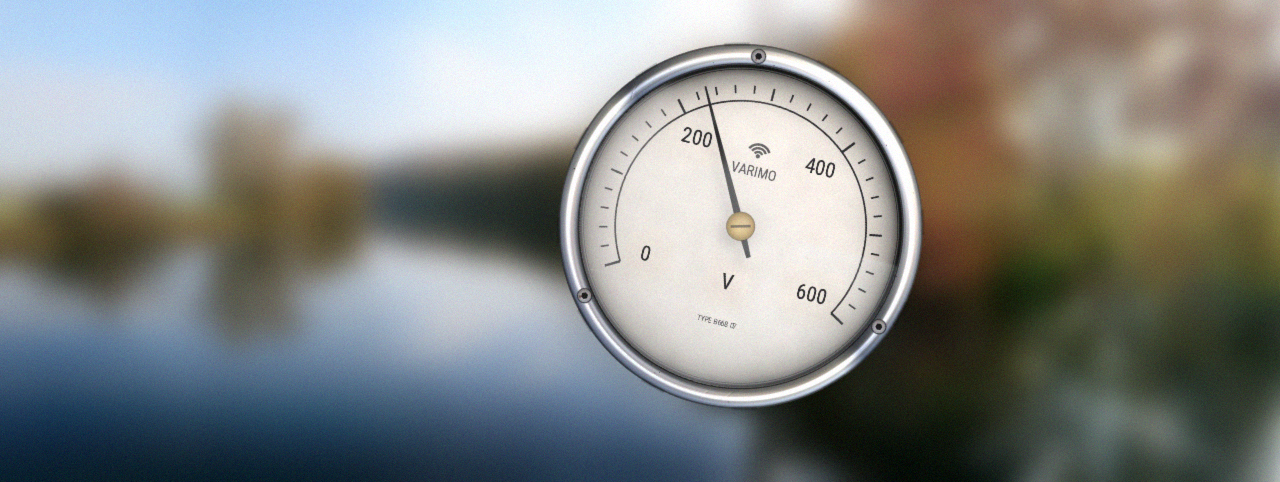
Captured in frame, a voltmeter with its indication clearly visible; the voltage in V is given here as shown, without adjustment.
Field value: 230 V
